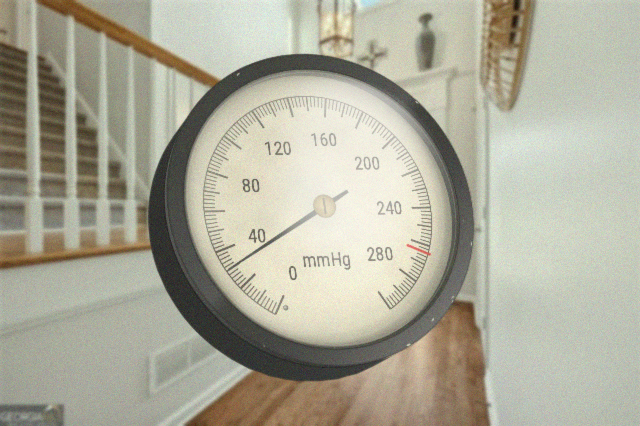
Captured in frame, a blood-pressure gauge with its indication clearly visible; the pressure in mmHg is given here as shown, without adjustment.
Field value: 30 mmHg
